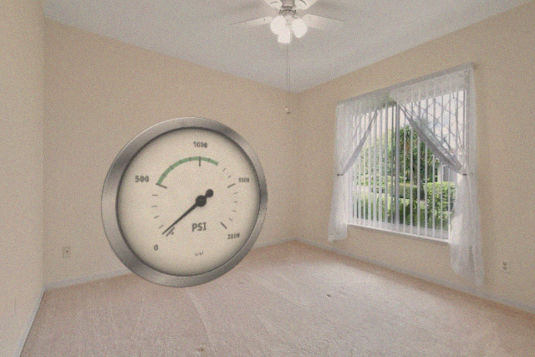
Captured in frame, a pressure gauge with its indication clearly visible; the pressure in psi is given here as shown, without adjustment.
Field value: 50 psi
